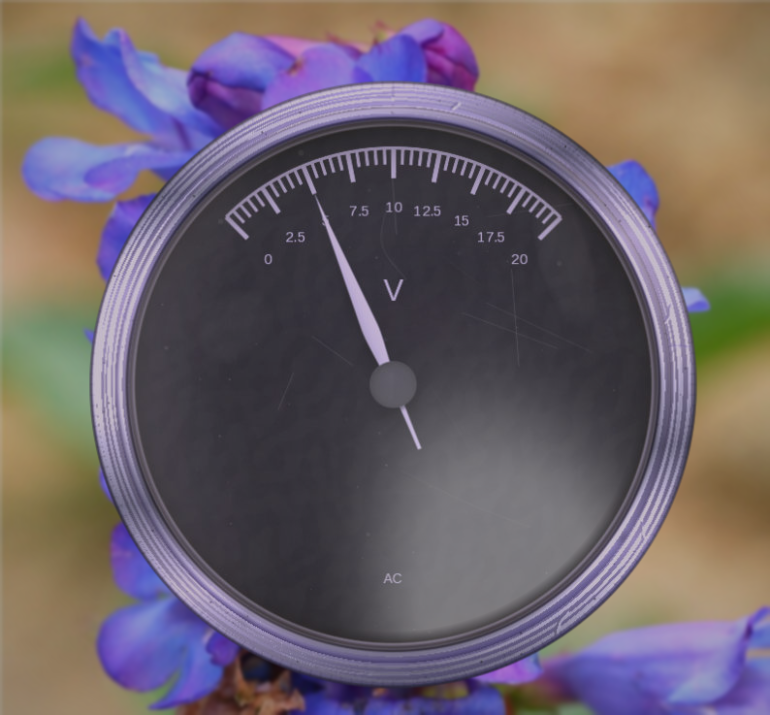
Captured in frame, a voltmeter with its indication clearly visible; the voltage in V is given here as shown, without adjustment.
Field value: 5 V
